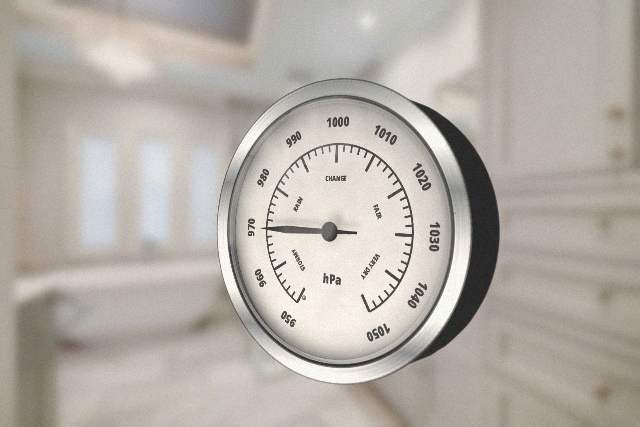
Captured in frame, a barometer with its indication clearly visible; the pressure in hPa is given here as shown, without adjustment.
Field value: 970 hPa
